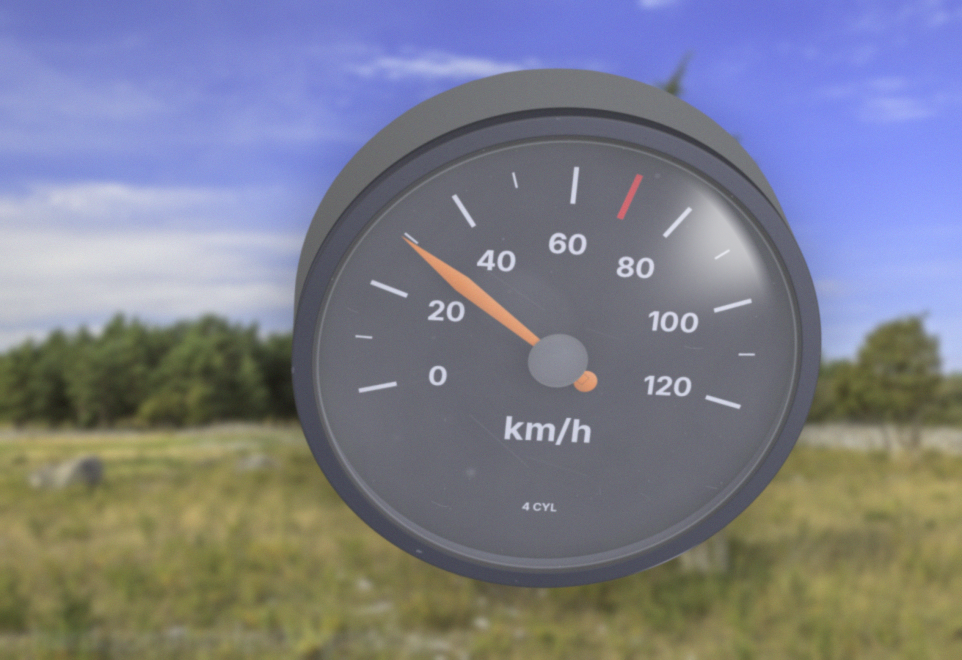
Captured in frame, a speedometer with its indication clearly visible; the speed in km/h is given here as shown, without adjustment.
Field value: 30 km/h
